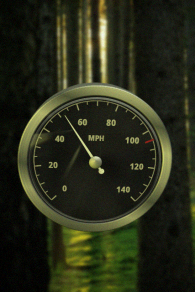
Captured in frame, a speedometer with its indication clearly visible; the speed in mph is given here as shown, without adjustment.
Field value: 52.5 mph
